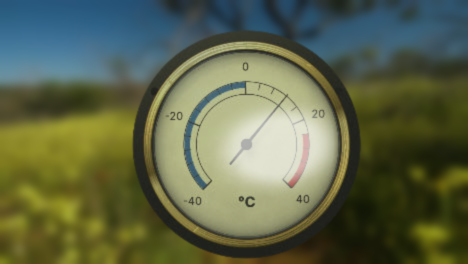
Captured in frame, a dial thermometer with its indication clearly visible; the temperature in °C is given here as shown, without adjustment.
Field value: 12 °C
